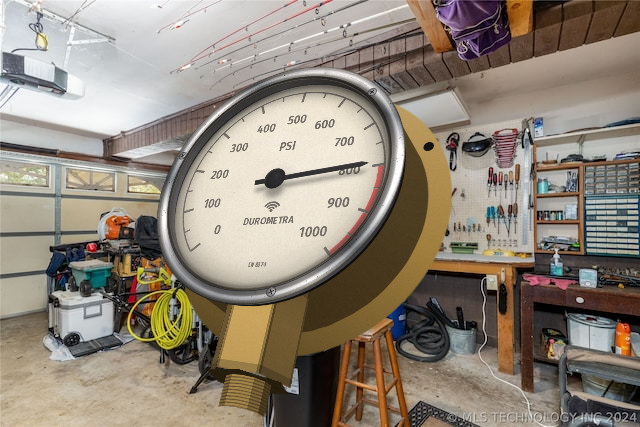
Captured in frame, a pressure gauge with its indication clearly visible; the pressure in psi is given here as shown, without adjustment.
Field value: 800 psi
